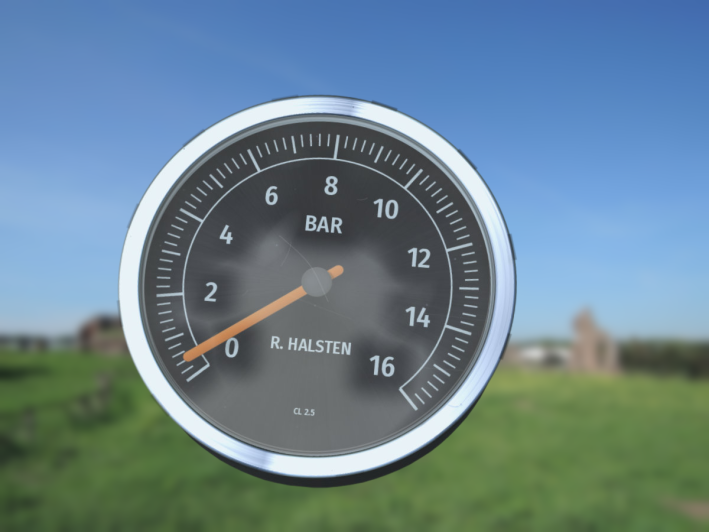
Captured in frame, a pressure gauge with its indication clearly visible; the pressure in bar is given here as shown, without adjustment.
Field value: 0.4 bar
